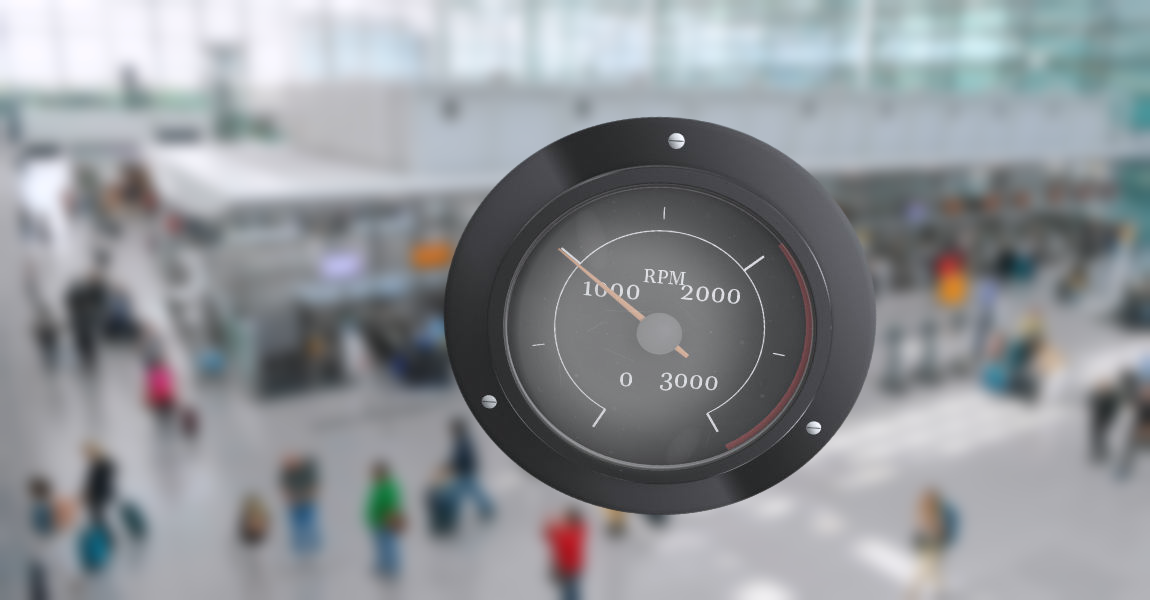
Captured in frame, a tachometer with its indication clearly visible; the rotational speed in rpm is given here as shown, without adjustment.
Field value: 1000 rpm
